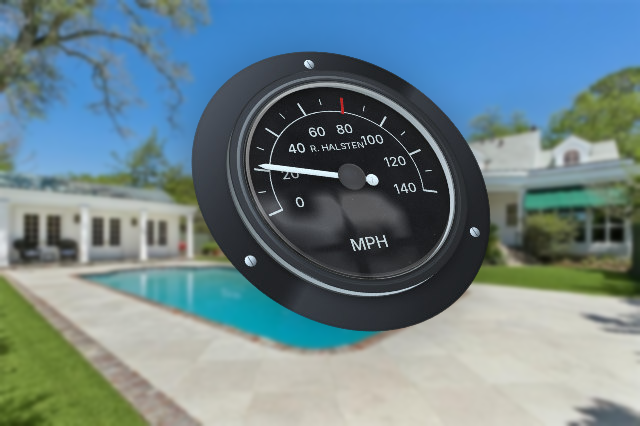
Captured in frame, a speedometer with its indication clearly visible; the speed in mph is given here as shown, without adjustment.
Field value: 20 mph
